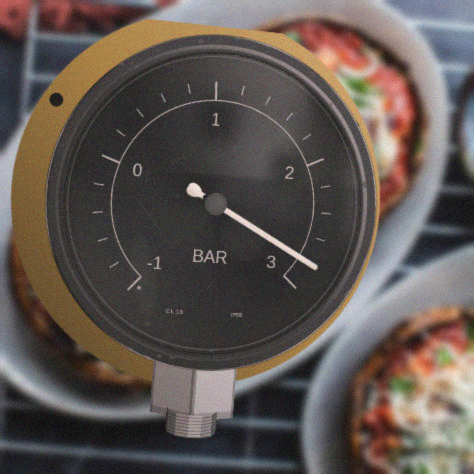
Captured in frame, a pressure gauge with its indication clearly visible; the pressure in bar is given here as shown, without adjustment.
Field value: 2.8 bar
